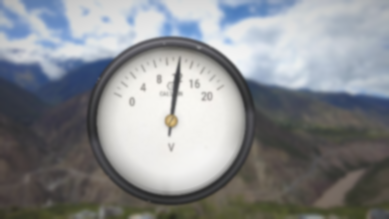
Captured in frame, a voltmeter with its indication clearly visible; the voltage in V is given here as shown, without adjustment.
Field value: 12 V
